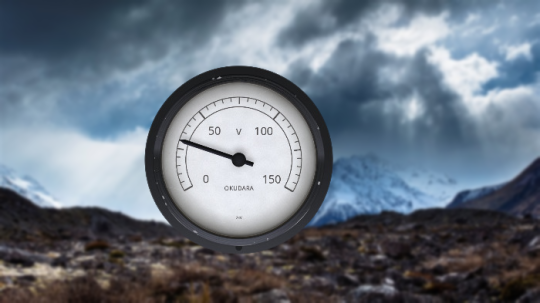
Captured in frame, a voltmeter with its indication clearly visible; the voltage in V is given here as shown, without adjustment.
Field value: 30 V
